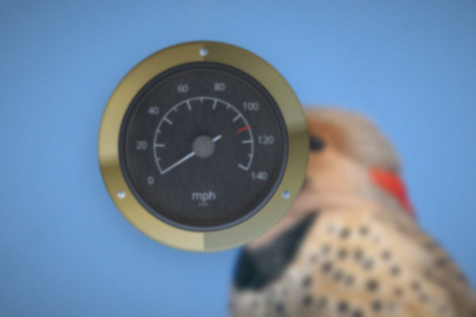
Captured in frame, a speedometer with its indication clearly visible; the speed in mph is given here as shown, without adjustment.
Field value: 0 mph
